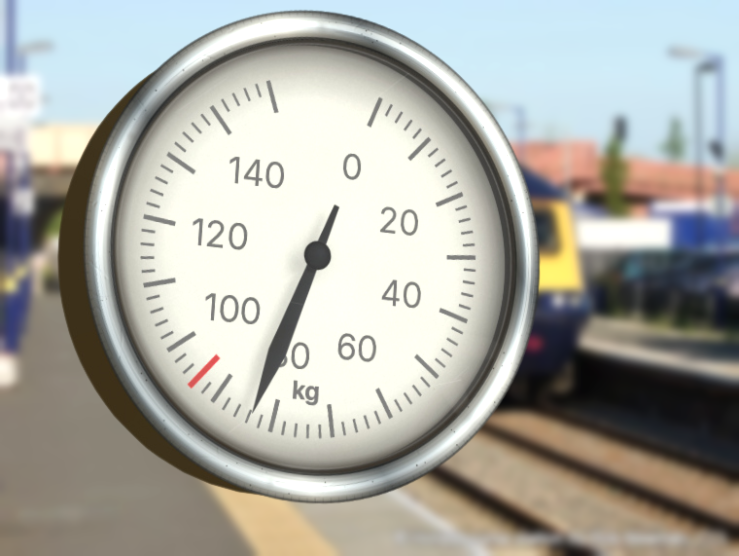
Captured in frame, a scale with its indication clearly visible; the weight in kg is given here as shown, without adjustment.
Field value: 84 kg
